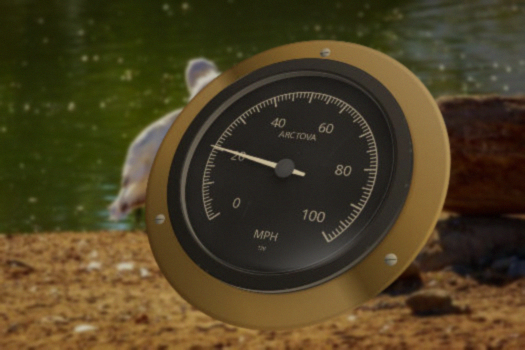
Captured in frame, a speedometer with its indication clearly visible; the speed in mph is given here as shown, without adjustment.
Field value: 20 mph
